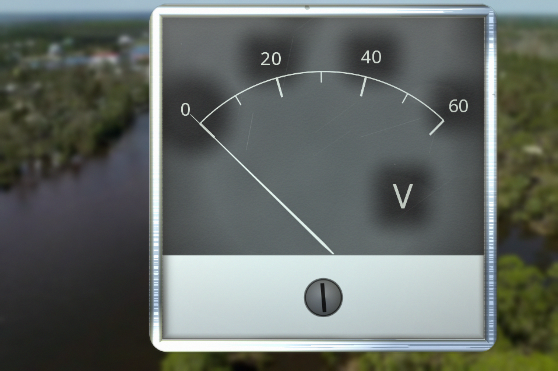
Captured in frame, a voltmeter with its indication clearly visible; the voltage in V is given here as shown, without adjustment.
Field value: 0 V
